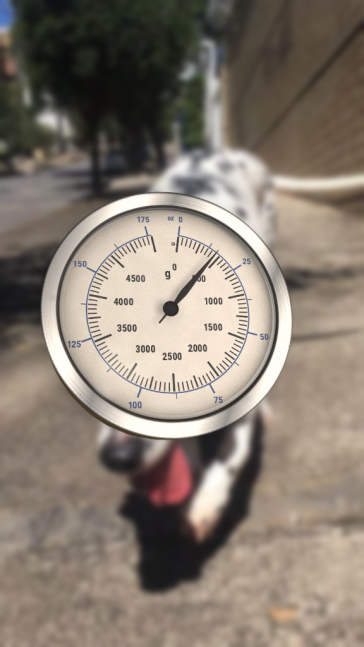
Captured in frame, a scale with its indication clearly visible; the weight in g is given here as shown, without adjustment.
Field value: 450 g
